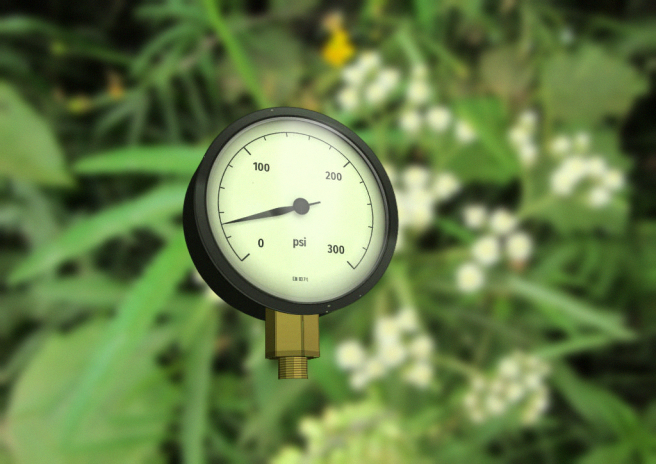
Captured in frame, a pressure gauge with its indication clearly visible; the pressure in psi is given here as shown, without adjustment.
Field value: 30 psi
